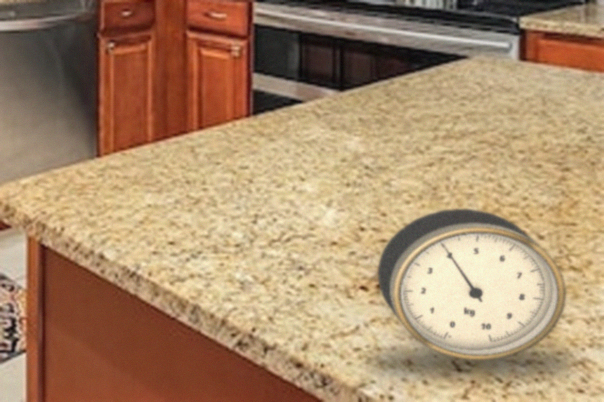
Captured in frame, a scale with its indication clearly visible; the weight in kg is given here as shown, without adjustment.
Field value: 4 kg
